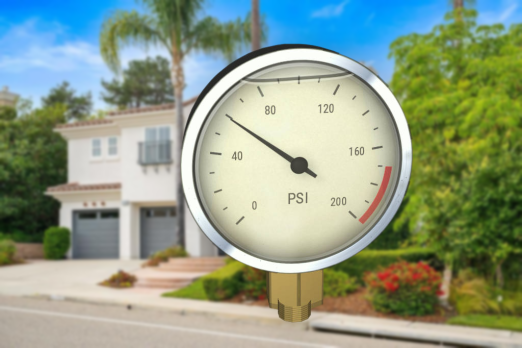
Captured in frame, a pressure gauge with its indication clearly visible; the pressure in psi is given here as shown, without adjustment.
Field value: 60 psi
